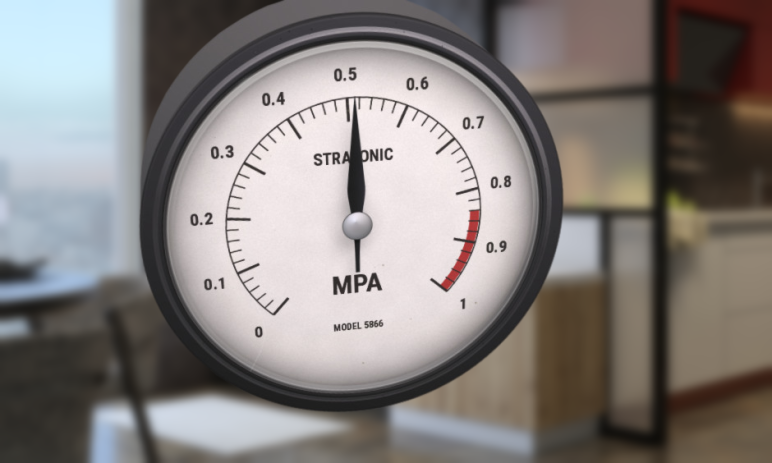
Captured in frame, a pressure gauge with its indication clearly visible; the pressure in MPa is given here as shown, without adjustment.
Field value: 0.51 MPa
